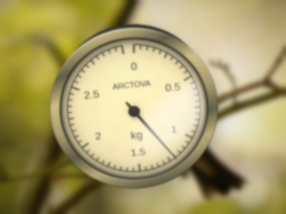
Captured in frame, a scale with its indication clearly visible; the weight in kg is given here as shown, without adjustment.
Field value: 1.2 kg
